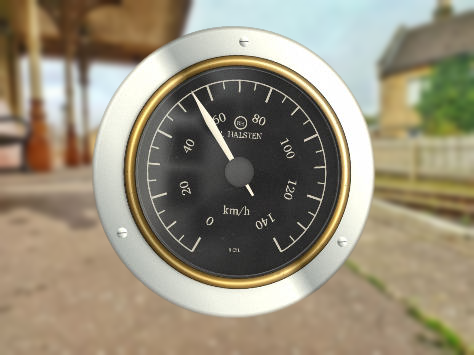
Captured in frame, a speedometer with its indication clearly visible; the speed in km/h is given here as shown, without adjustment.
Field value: 55 km/h
